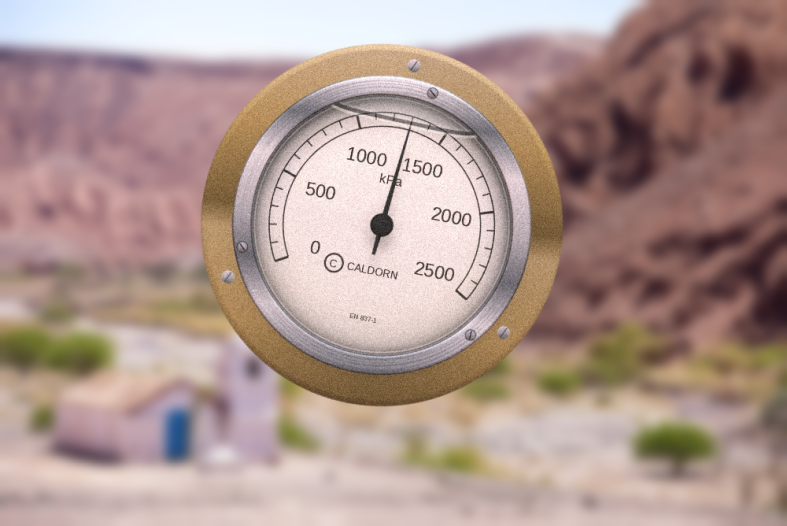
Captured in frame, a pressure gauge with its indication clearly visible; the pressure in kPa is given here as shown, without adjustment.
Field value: 1300 kPa
